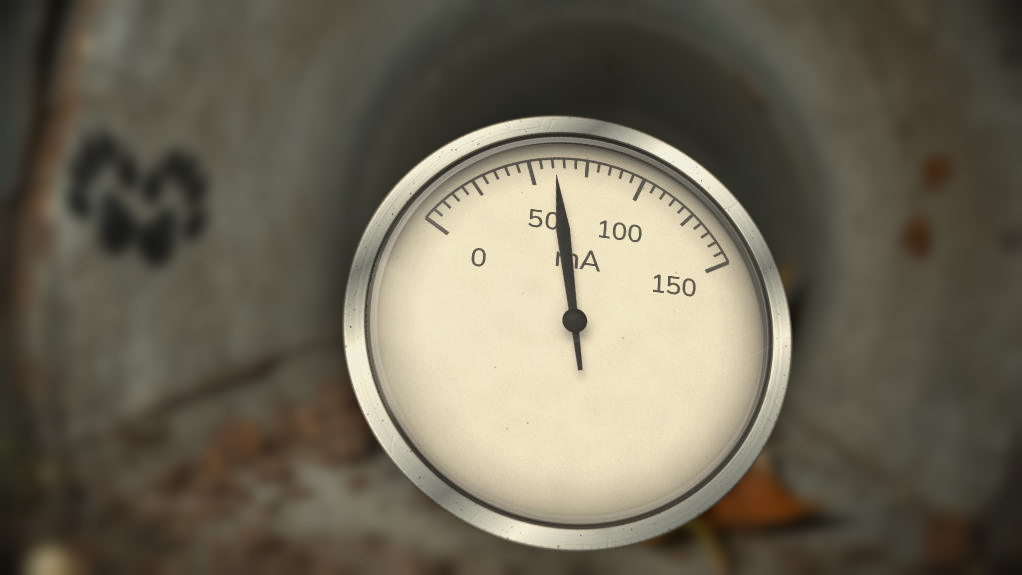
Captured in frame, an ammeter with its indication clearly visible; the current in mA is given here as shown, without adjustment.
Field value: 60 mA
